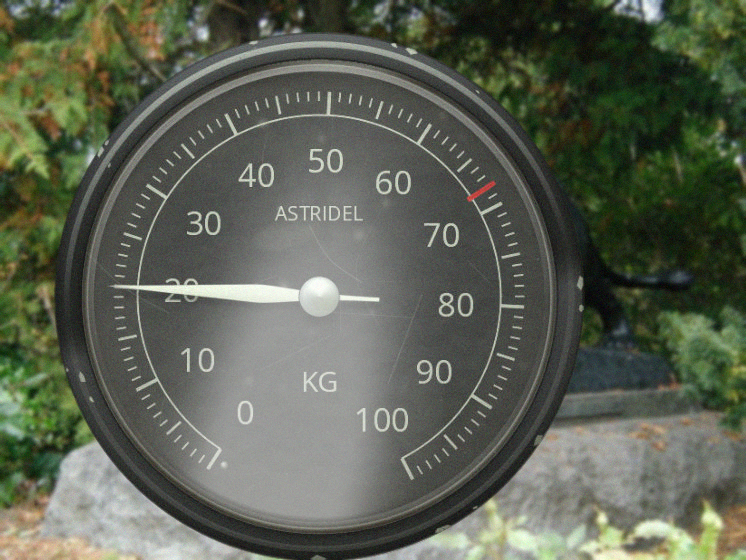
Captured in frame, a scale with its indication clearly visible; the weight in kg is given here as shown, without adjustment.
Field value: 20 kg
